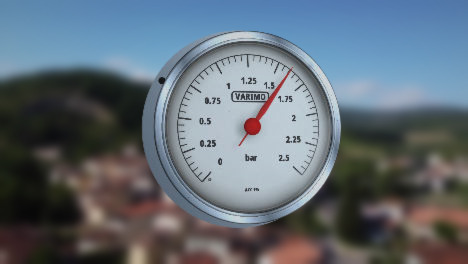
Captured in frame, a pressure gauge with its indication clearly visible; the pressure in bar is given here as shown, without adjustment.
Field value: 1.6 bar
